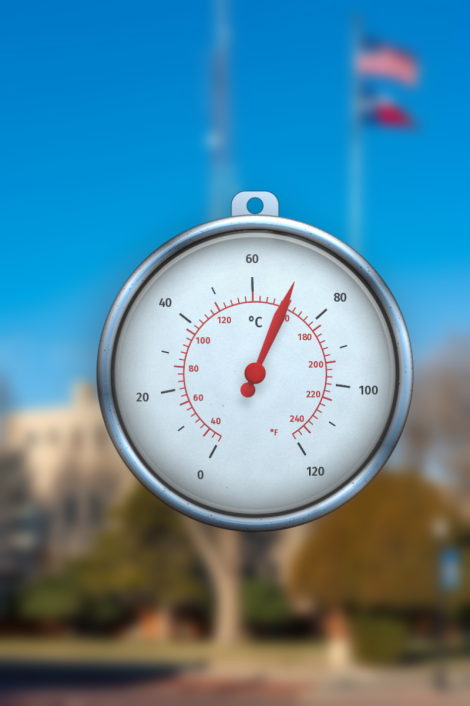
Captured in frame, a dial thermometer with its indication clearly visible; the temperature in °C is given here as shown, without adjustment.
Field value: 70 °C
